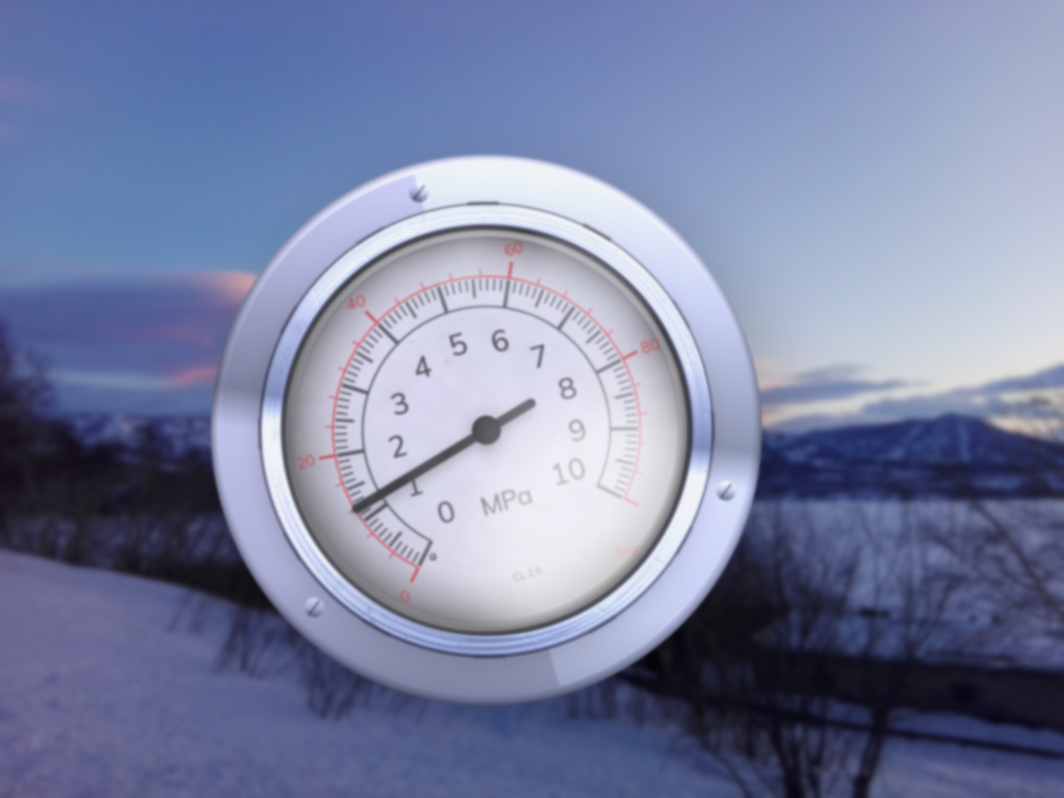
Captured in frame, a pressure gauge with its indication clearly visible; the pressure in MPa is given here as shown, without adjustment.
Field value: 1.2 MPa
